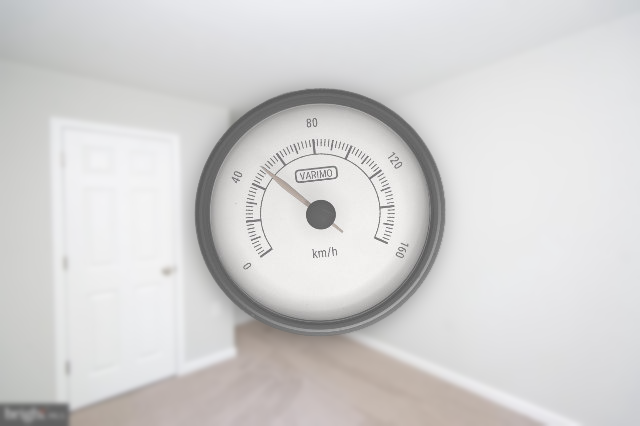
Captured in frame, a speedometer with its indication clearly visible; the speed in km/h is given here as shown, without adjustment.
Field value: 50 km/h
